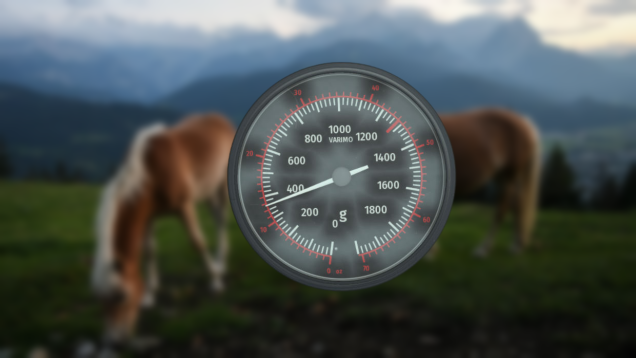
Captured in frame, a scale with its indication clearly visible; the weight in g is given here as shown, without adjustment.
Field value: 360 g
